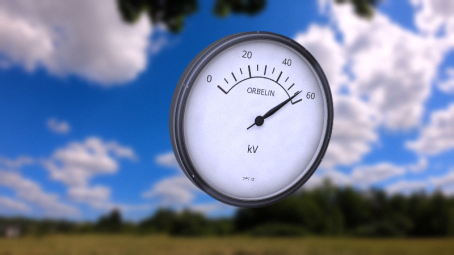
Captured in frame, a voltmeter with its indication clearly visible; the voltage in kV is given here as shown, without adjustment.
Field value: 55 kV
